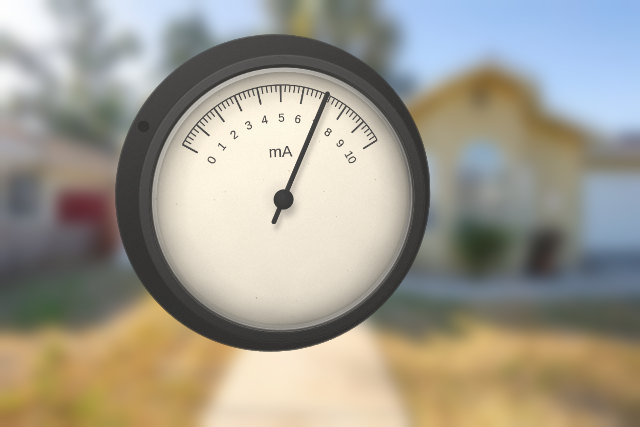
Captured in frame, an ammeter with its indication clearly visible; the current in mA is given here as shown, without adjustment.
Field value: 7 mA
